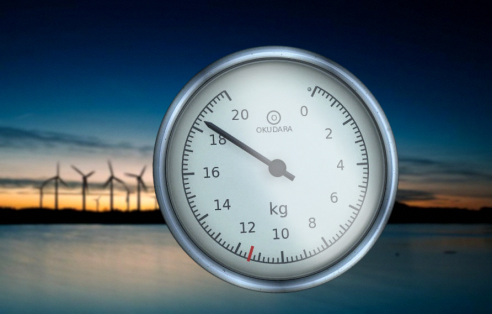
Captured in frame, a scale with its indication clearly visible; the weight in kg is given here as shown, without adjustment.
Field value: 18.4 kg
